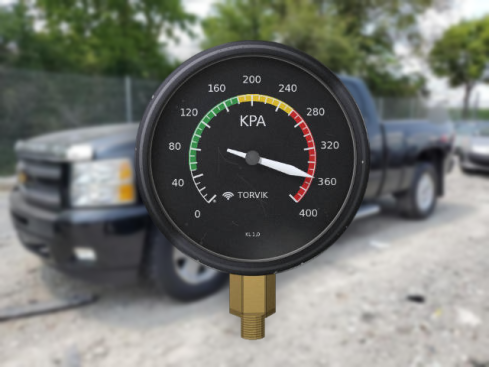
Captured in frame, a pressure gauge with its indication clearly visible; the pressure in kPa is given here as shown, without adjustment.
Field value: 360 kPa
